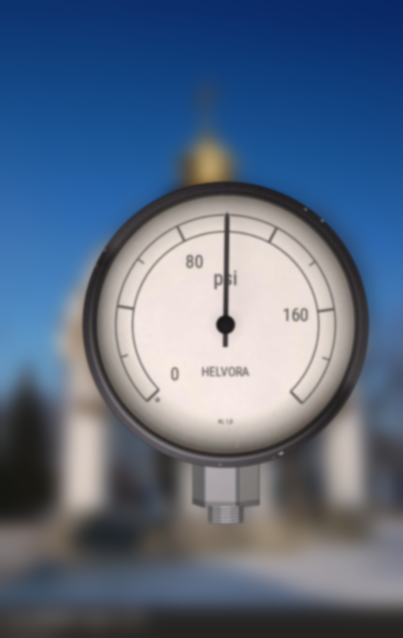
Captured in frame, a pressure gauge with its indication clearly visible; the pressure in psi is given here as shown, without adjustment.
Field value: 100 psi
